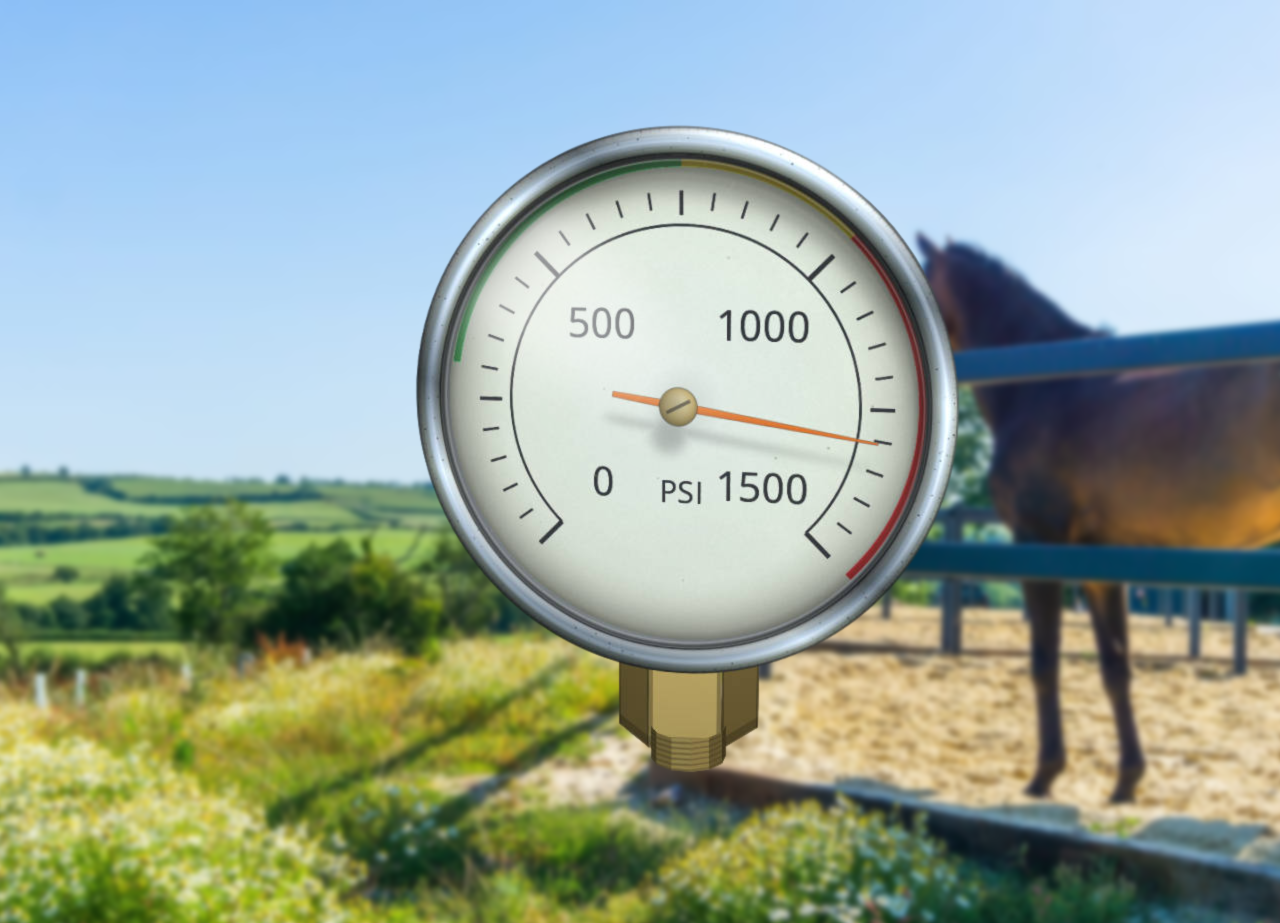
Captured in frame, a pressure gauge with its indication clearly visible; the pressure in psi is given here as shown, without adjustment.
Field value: 1300 psi
